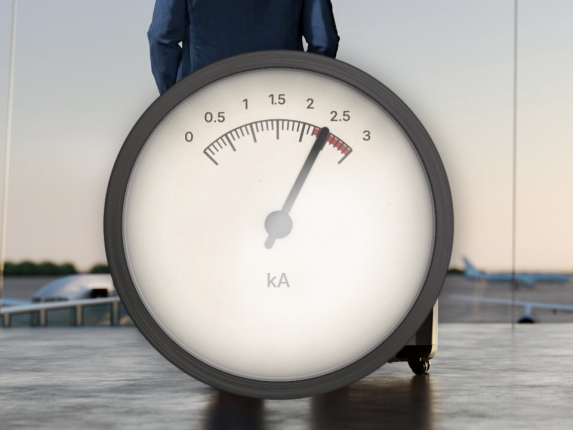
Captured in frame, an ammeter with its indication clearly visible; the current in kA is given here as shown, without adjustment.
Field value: 2.4 kA
